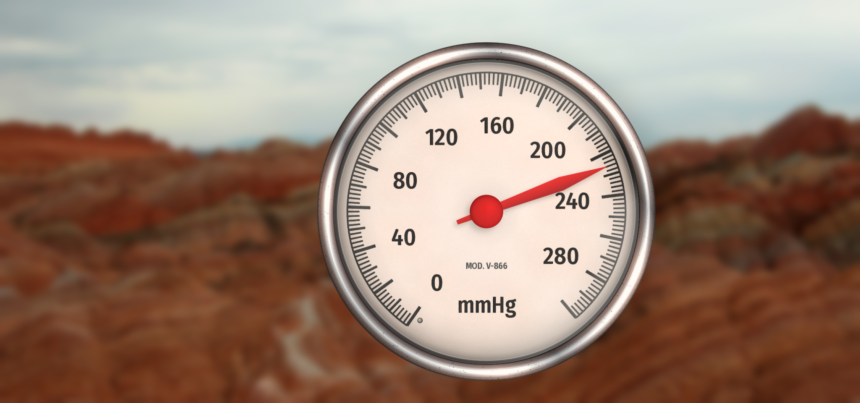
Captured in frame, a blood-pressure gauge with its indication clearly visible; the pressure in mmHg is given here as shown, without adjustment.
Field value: 226 mmHg
